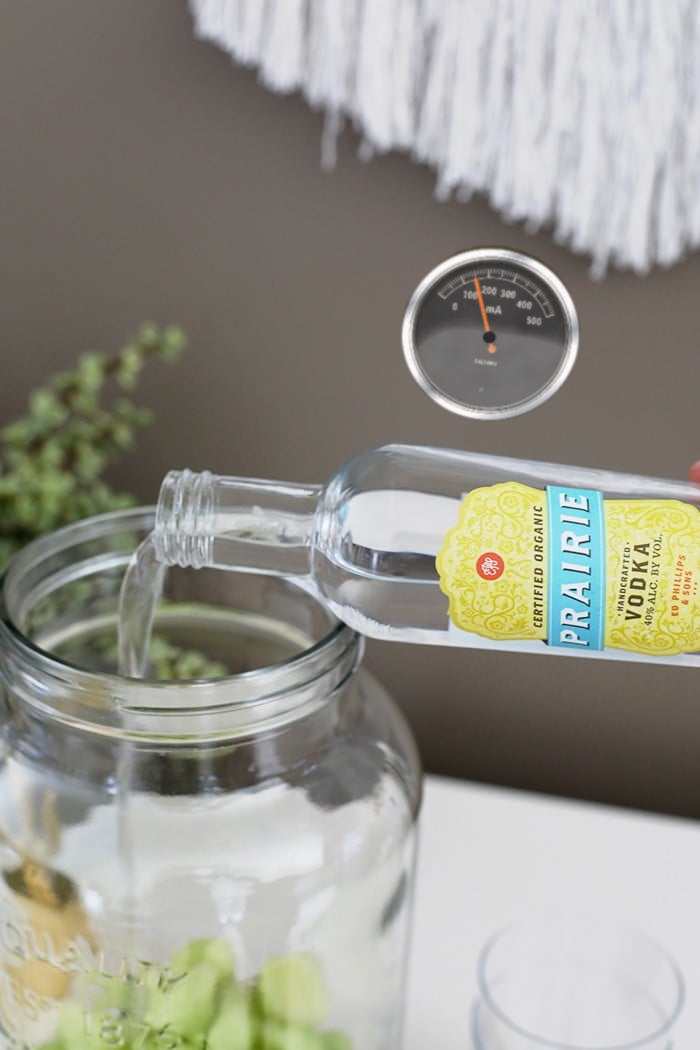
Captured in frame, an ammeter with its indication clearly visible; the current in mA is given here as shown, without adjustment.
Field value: 150 mA
